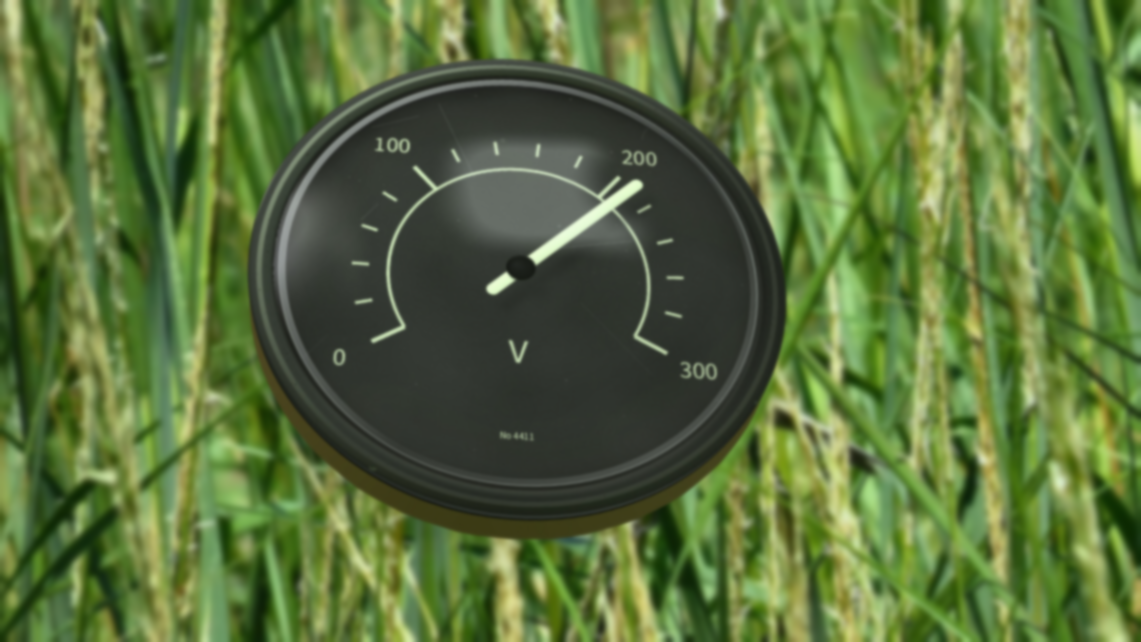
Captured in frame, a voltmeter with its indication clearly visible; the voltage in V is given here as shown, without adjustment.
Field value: 210 V
